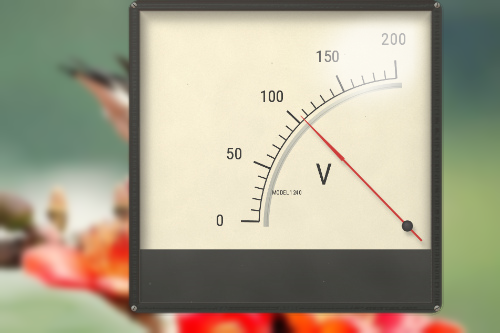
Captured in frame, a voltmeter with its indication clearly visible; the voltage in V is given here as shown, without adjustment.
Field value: 105 V
